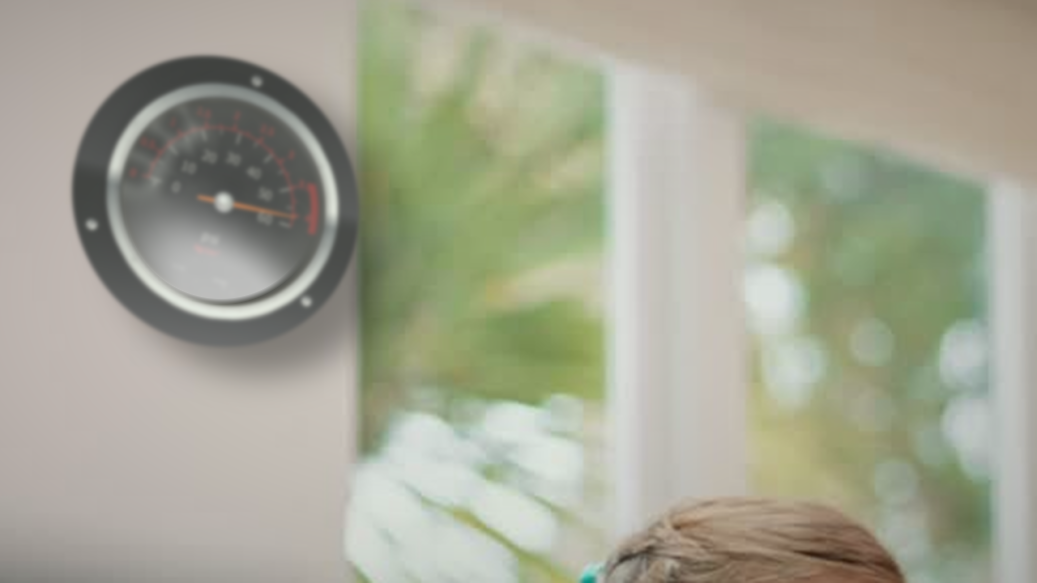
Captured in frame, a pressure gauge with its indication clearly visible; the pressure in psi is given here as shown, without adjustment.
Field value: 57.5 psi
